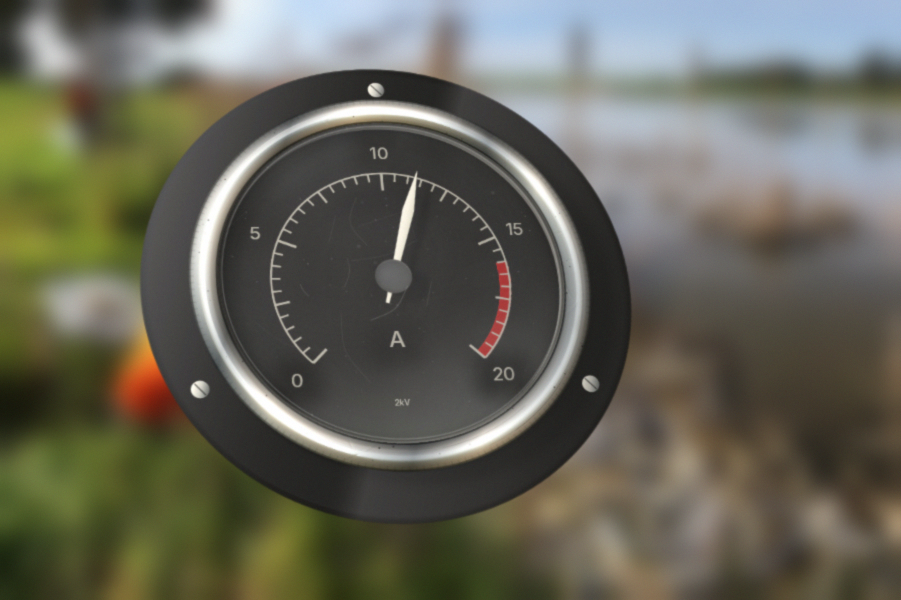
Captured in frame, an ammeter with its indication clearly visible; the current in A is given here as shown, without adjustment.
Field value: 11.25 A
